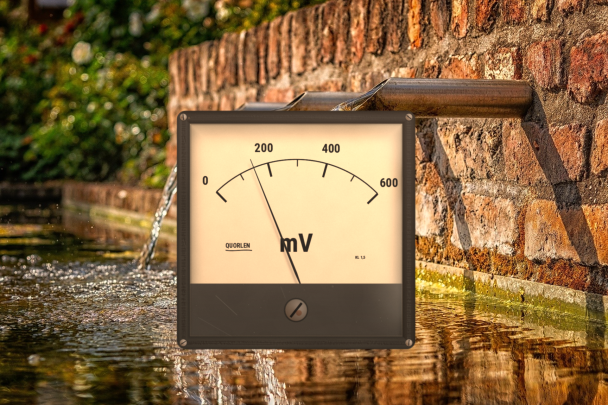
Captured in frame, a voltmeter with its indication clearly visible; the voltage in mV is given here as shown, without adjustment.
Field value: 150 mV
